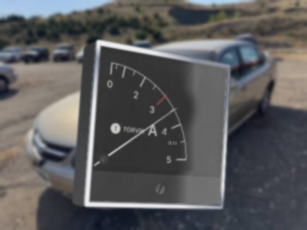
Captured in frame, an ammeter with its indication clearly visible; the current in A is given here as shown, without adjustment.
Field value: 3.5 A
